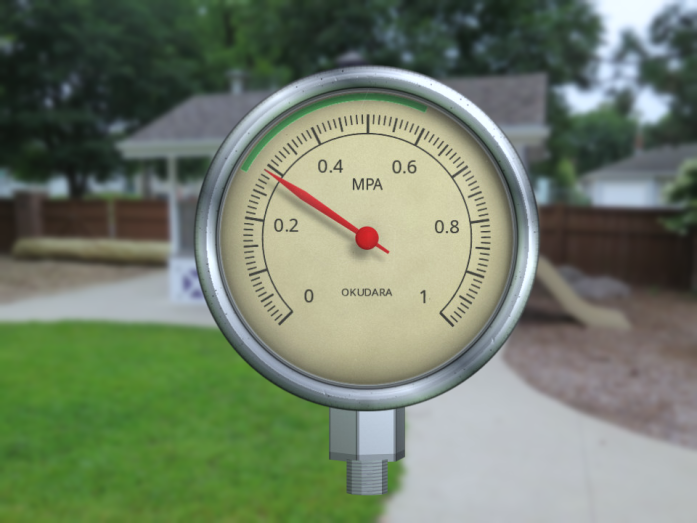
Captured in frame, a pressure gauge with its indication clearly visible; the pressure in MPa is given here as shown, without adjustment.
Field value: 0.29 MPa
